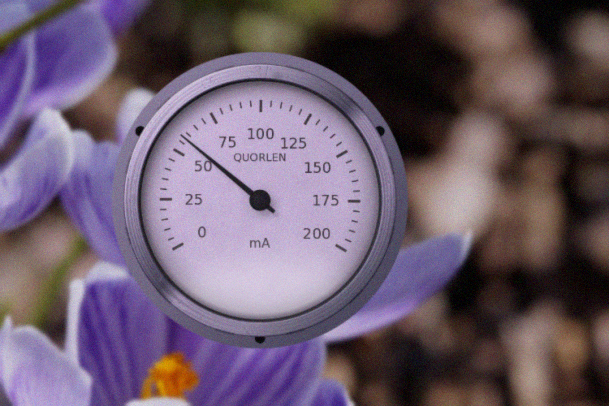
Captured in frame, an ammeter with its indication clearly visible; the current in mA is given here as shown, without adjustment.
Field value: 57.5 mA
